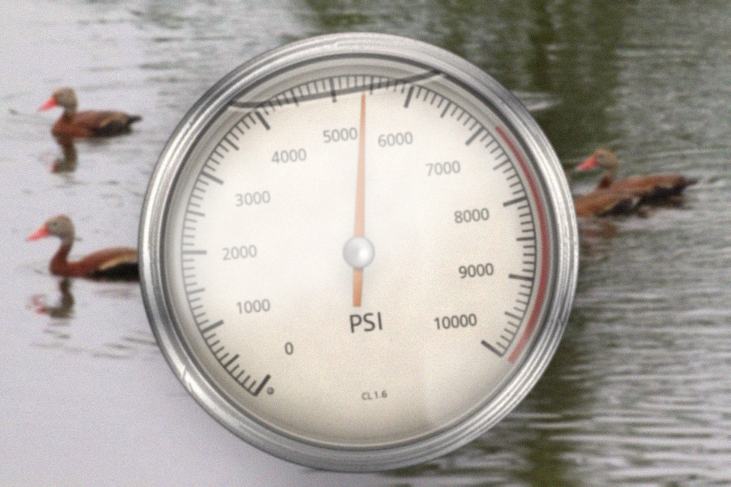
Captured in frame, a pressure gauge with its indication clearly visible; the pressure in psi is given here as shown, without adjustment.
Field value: 5400 psi
